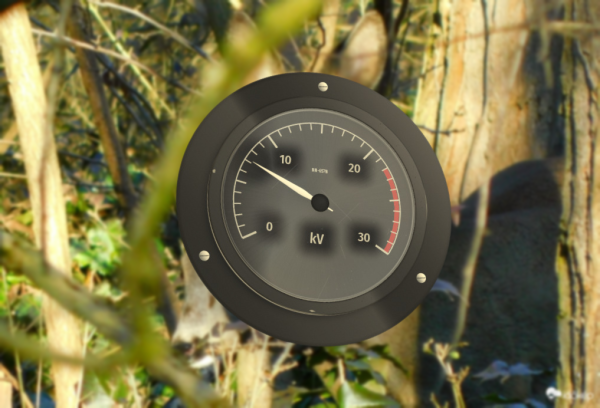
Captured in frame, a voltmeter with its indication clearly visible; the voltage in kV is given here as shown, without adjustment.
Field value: 7 kV
